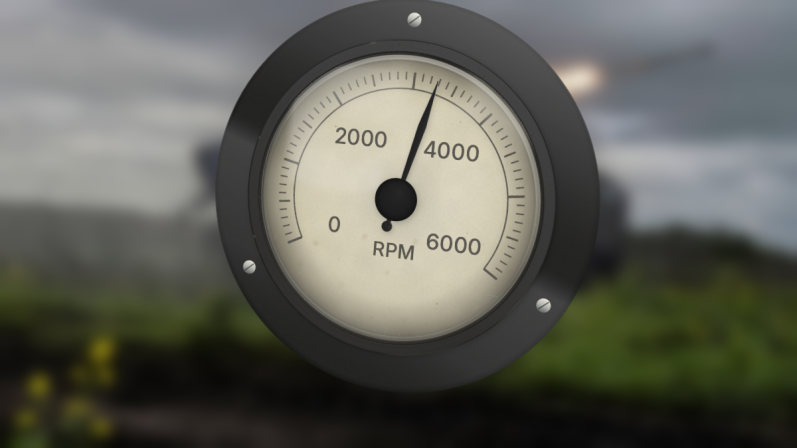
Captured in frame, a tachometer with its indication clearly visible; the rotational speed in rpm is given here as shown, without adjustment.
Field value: 3300 rpm
